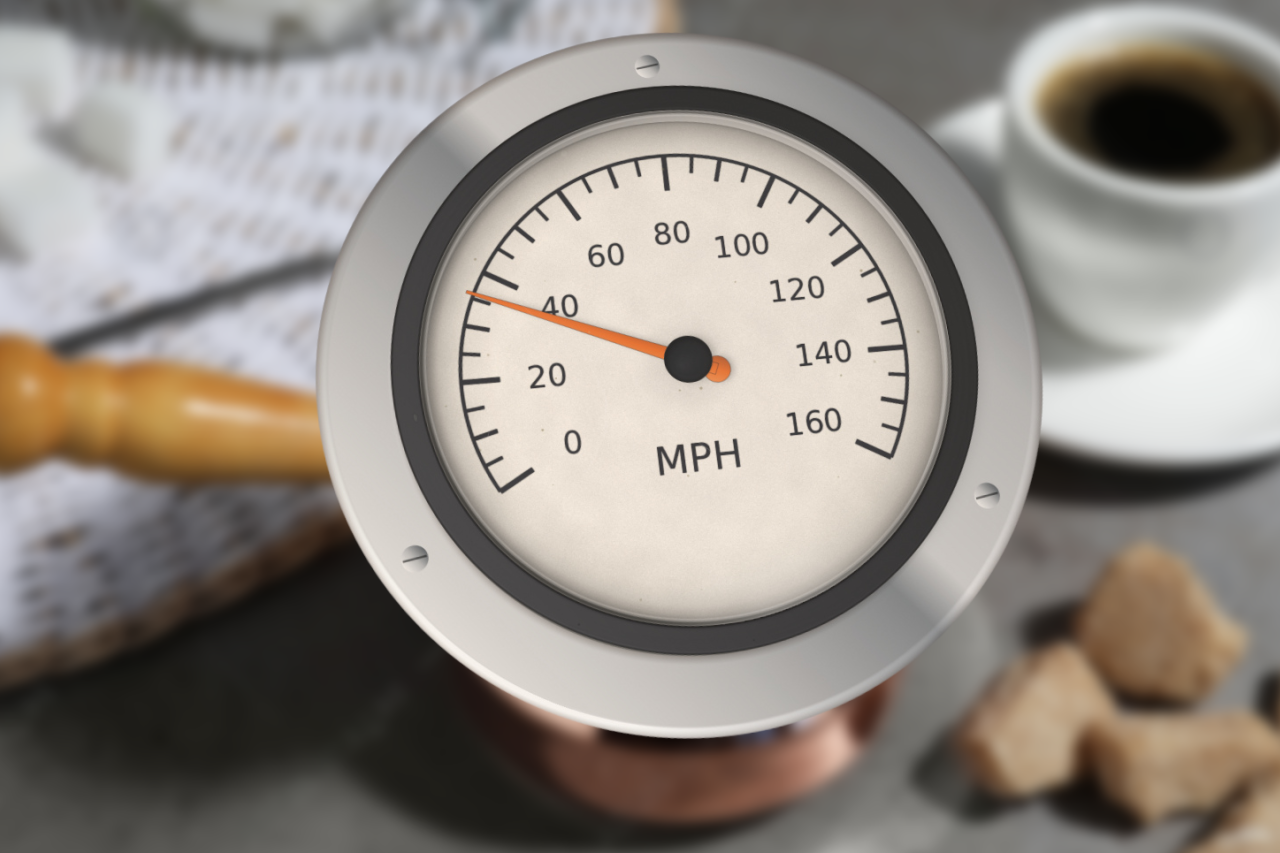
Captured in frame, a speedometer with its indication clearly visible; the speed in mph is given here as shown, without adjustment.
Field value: 35 mph
